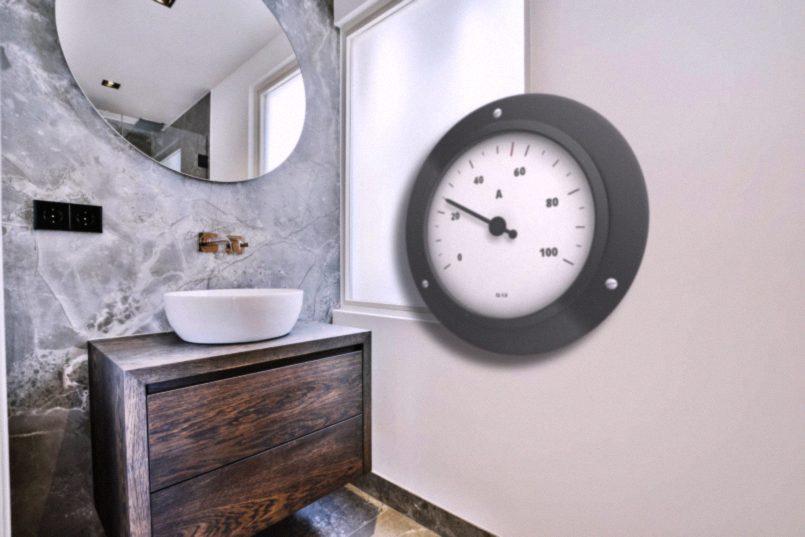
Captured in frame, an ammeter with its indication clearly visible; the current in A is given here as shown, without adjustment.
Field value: 25 A
